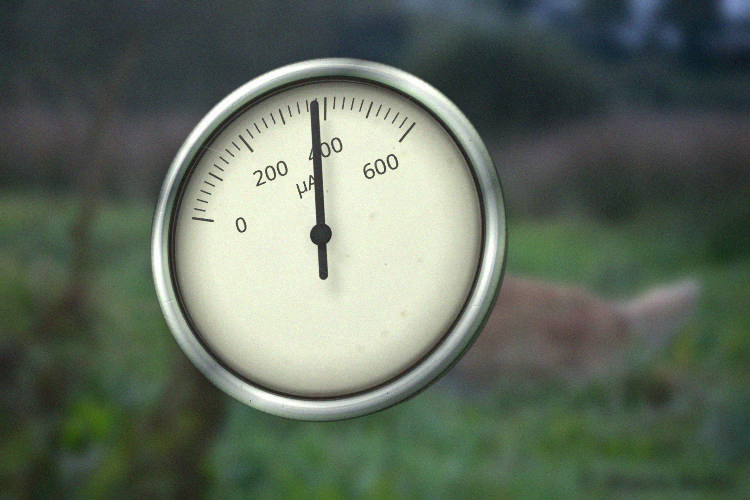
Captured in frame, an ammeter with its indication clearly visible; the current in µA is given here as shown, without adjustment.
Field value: 380 µA
